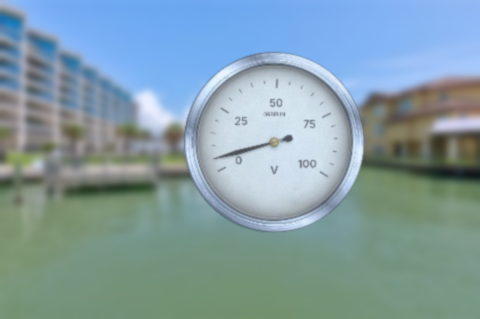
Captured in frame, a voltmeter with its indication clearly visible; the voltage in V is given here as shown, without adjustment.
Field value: 5 V
